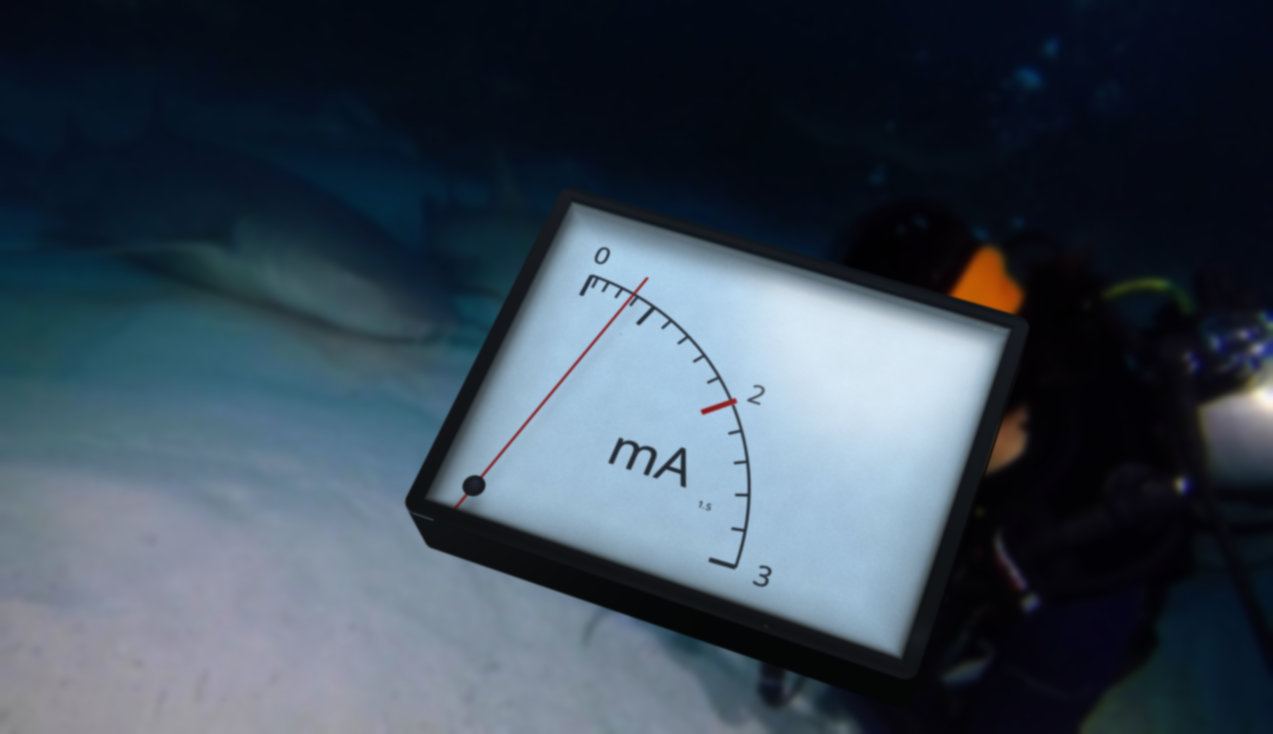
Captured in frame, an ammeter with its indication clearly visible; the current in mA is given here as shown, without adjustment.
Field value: 0.8 mA
